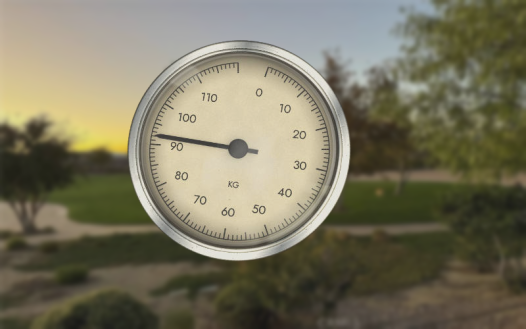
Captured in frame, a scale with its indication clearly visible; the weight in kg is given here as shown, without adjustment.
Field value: 92 kg
